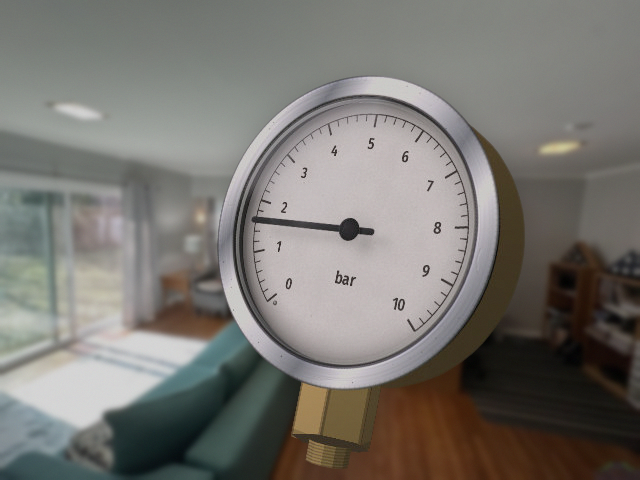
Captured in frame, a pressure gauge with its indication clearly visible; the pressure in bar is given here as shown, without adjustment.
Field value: 1.6 bar
